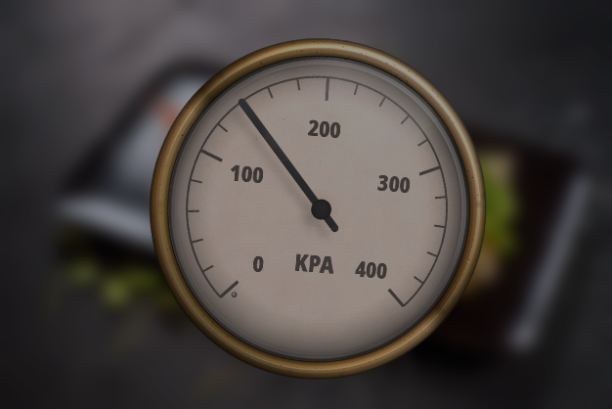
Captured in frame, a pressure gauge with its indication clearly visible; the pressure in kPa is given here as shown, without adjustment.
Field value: 140 kPa
